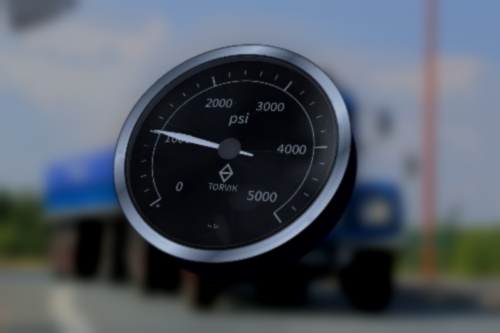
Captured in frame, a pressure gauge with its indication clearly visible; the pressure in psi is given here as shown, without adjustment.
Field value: 1000 psi
